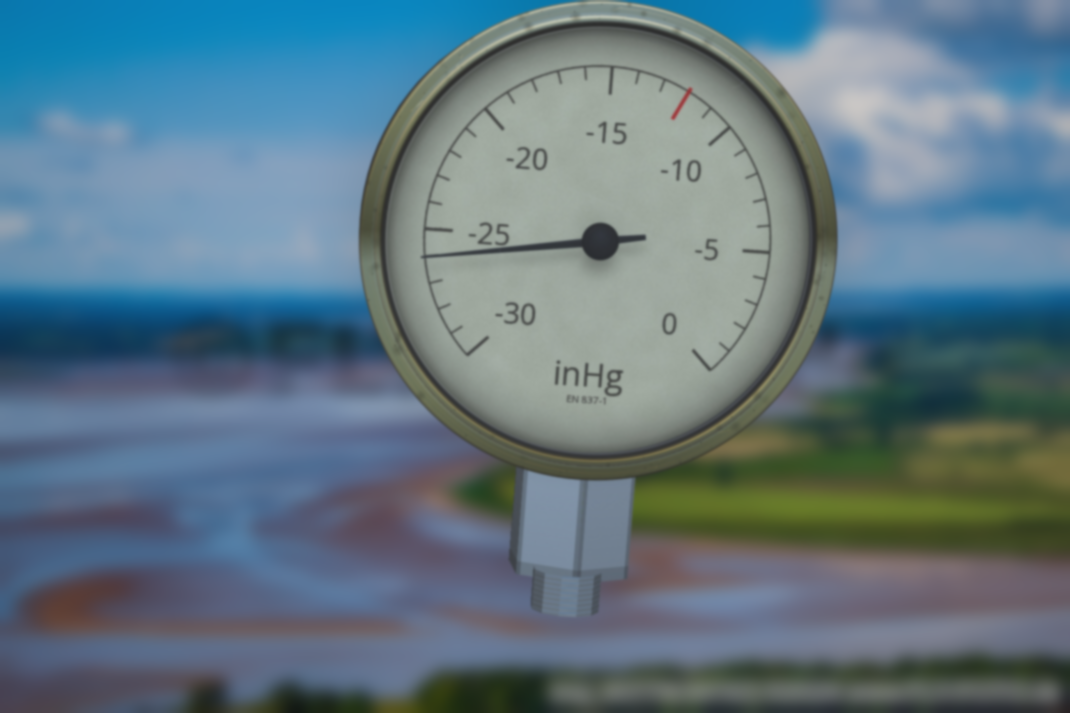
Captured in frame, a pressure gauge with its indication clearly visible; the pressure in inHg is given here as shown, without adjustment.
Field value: -26 inHg
